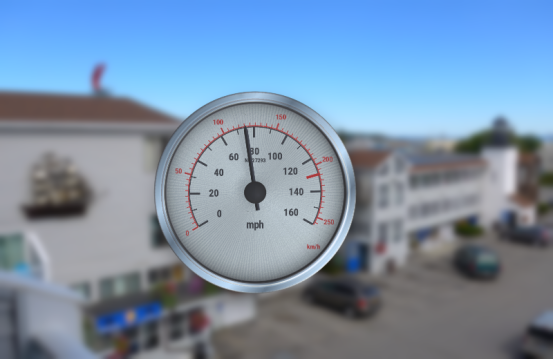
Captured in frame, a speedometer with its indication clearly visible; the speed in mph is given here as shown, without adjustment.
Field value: 75 mph
